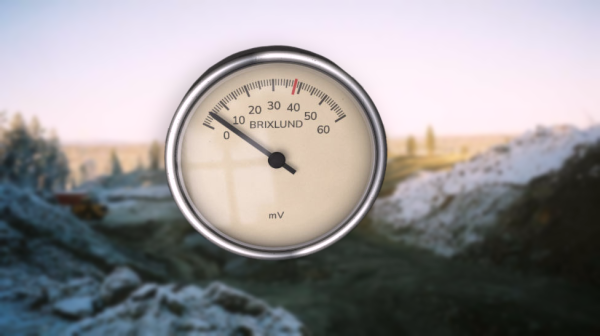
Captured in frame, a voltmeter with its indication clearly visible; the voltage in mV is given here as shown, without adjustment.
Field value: 5 mV
